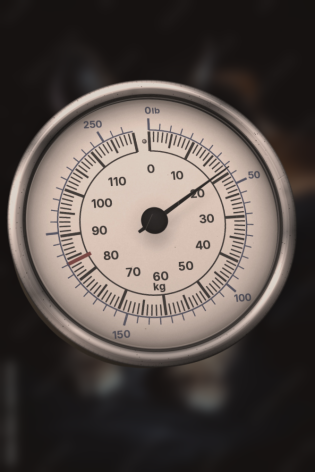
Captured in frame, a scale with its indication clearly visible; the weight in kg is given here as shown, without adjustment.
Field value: 19 kg
